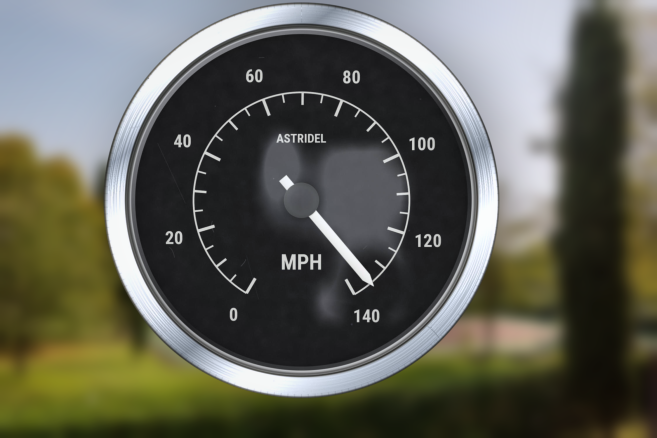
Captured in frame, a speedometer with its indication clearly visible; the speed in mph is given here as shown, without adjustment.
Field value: 135 mph
